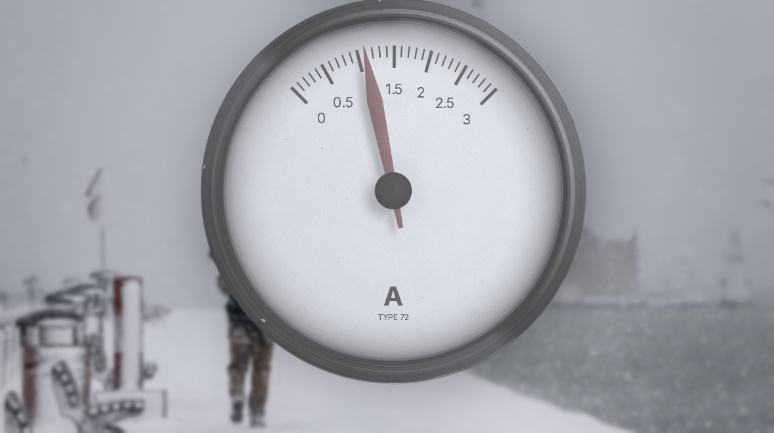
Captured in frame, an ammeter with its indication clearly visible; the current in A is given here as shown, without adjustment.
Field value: 1.1 A
